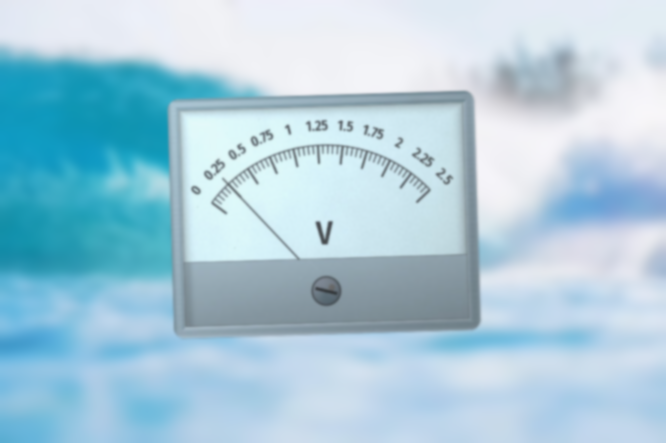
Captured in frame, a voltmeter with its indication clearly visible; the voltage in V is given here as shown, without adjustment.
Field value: 0.25 V
